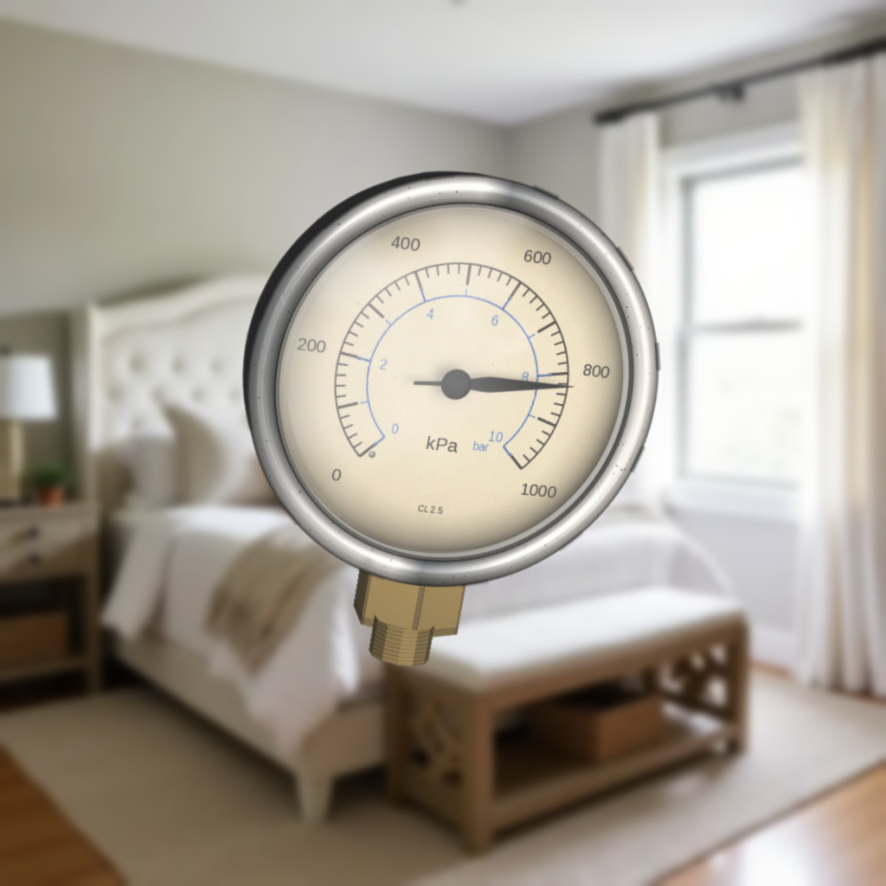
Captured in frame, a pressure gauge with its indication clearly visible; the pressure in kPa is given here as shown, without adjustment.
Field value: 820 kPa
